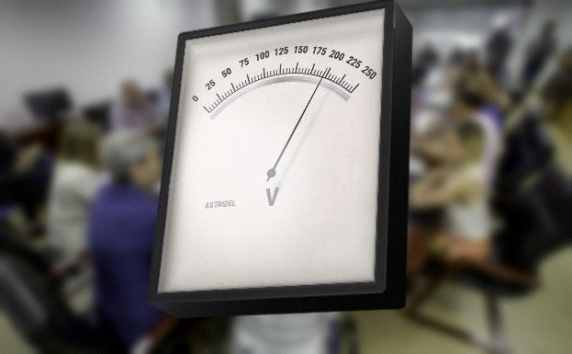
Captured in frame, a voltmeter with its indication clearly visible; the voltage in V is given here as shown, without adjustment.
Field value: 200 V
